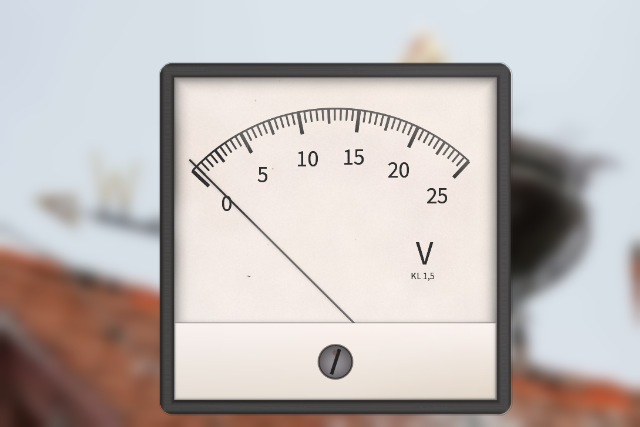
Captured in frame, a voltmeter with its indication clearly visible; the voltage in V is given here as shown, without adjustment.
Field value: 0.5 V
